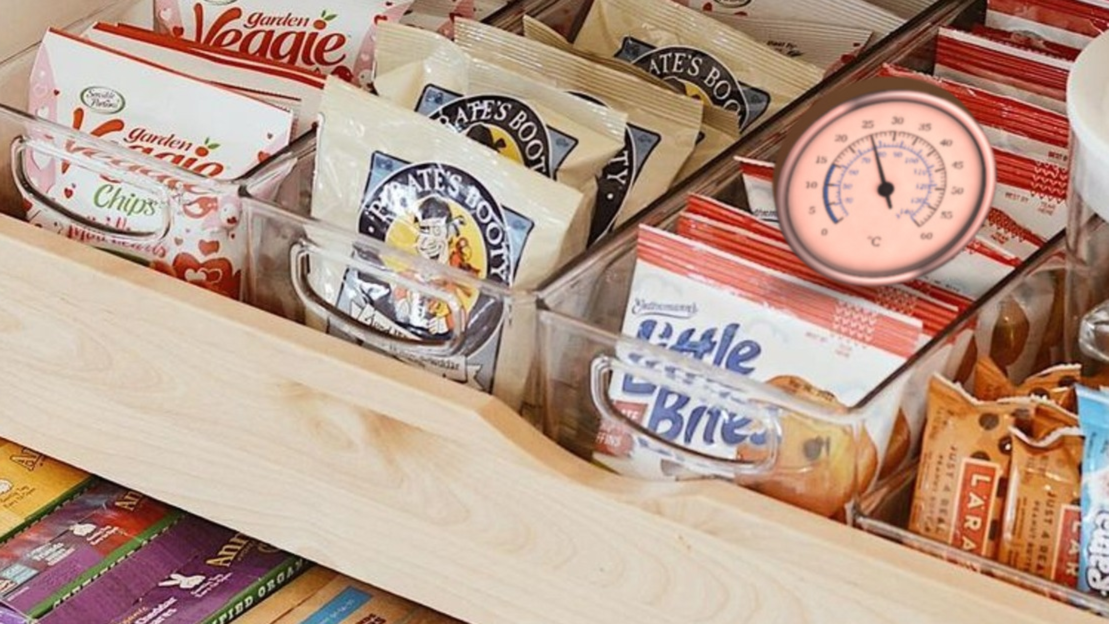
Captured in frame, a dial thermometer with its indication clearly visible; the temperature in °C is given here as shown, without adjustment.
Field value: 25 °C
